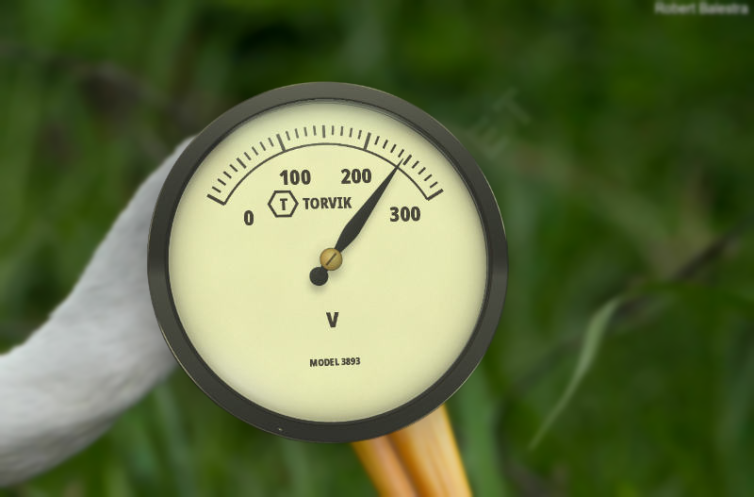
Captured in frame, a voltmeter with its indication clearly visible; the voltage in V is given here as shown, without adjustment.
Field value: 245 V
